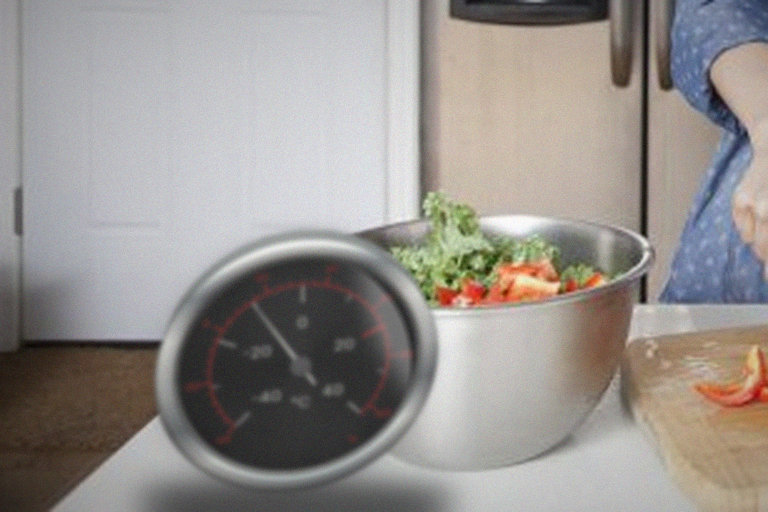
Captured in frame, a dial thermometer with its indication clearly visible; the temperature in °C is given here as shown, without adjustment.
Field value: -10 °C
